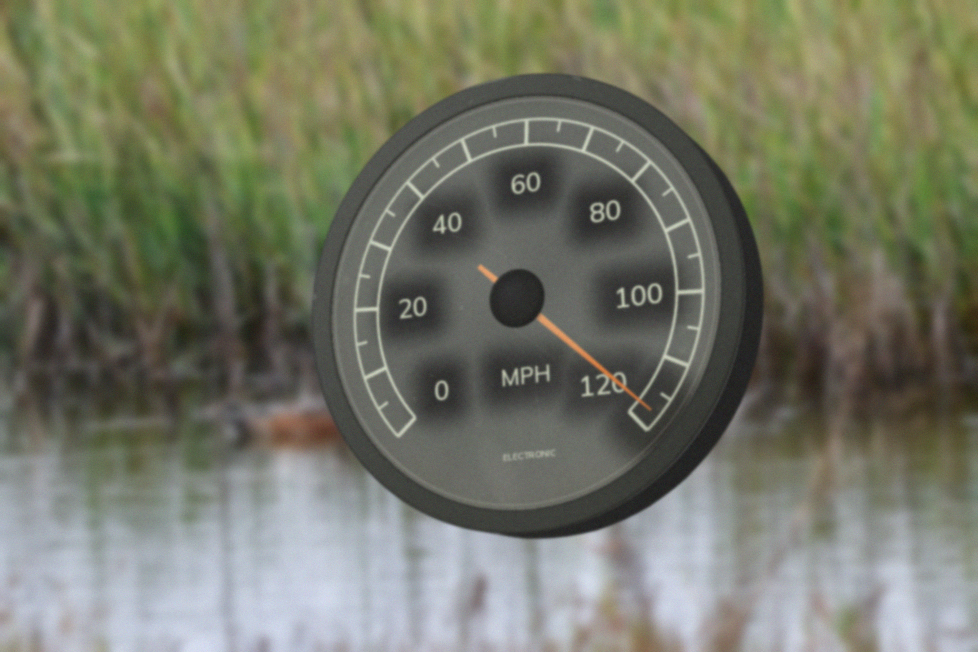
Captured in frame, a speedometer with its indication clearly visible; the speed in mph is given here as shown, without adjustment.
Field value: 117.5 mph
